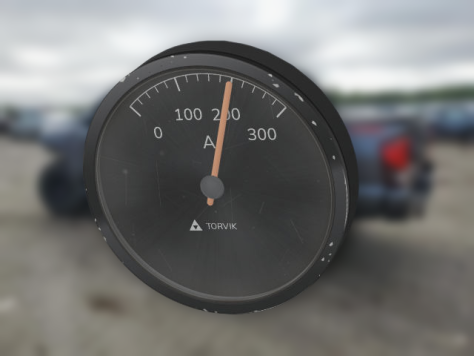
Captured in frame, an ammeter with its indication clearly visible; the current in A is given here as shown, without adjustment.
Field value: 200 A
